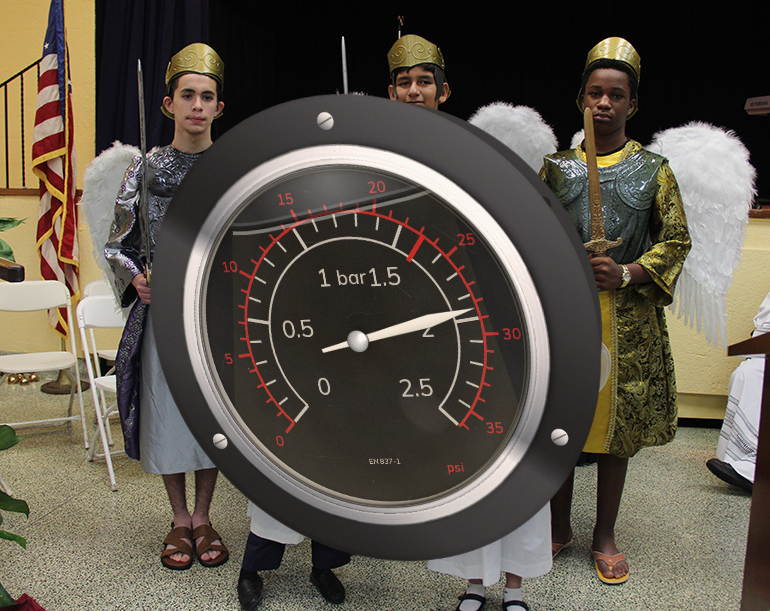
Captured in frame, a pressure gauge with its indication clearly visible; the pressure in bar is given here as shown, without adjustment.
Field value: 1.95 bar
